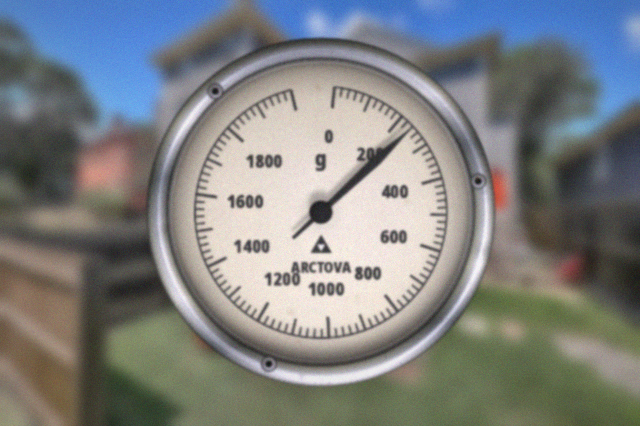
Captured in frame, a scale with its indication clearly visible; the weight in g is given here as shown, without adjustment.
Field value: 240 g
